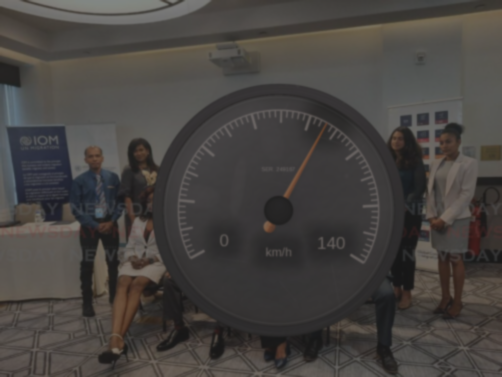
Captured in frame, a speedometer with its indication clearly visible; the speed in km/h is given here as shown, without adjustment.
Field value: 86 km/h
